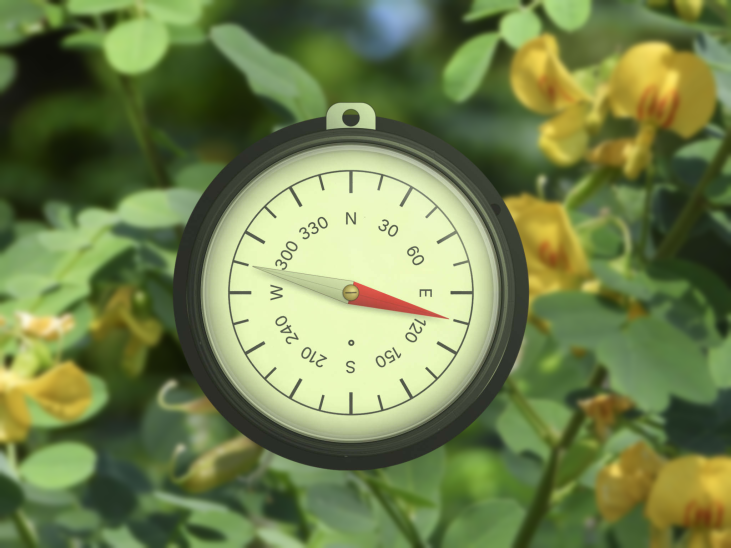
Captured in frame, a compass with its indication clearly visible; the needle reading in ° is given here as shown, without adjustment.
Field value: 105 °
